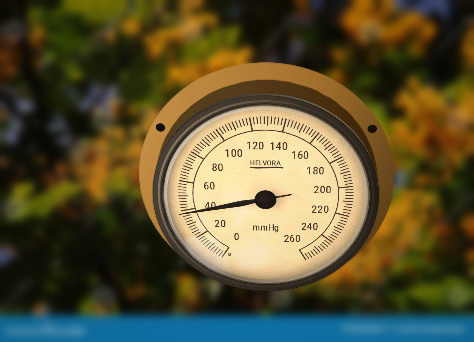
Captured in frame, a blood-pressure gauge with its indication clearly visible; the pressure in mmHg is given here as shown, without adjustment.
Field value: 40 mmHg
